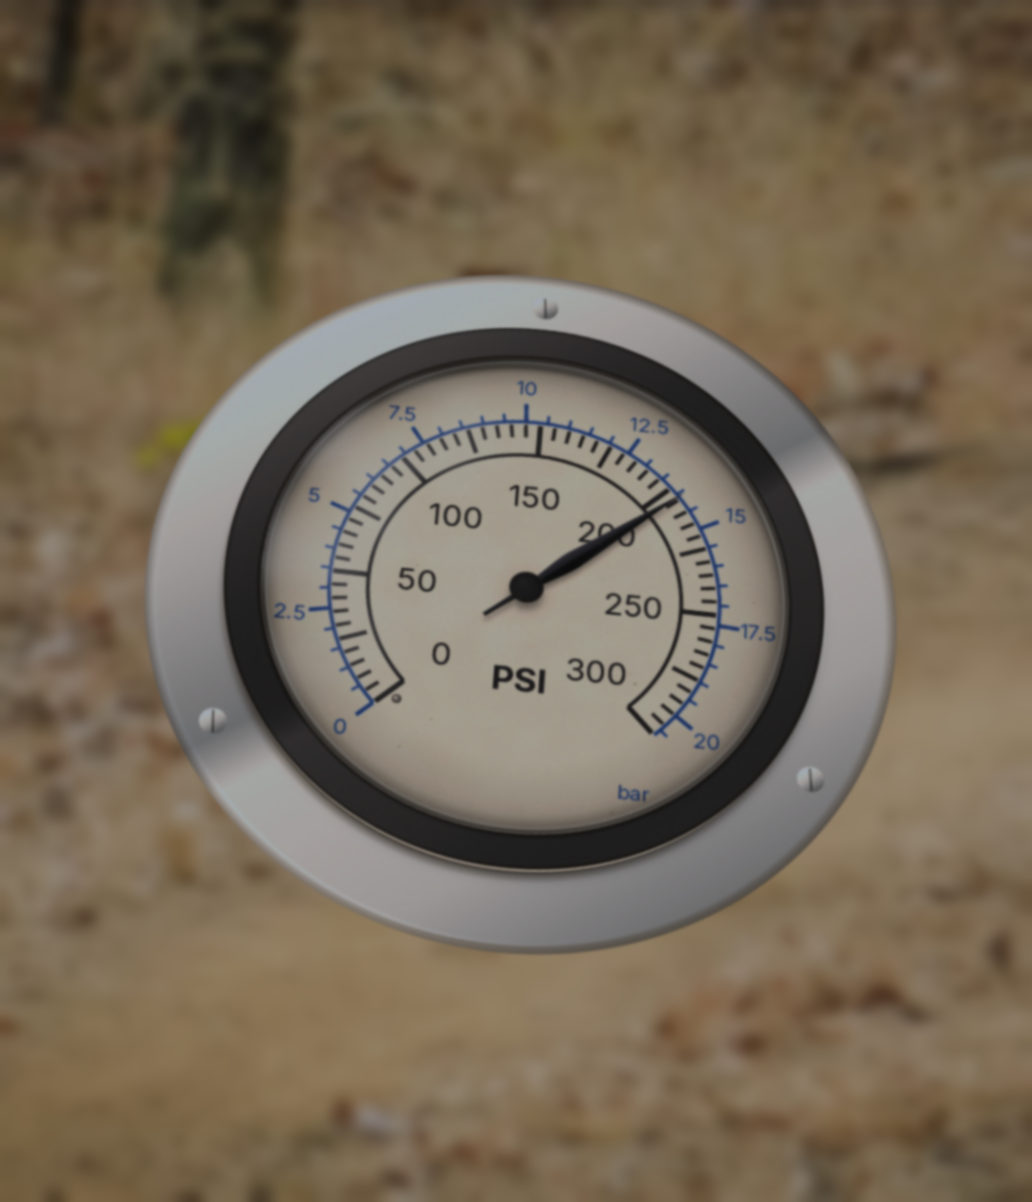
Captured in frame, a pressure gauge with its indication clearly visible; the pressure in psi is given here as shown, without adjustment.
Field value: 205 psi
